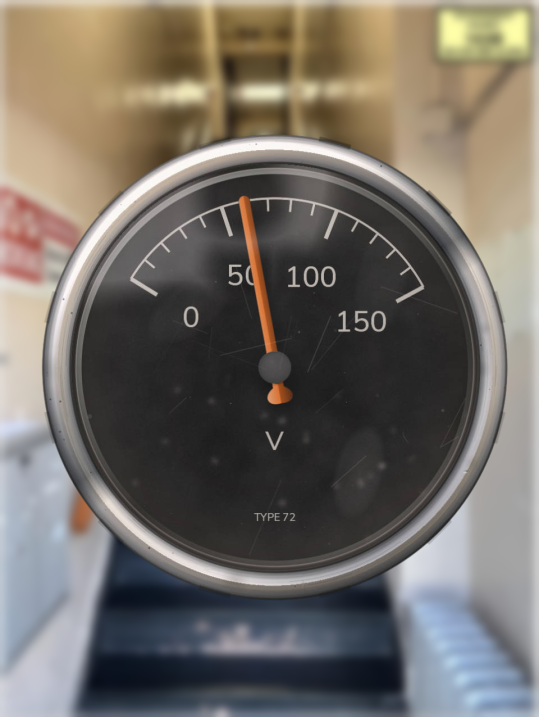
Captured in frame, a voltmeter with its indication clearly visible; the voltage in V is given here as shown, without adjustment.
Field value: 60 V
